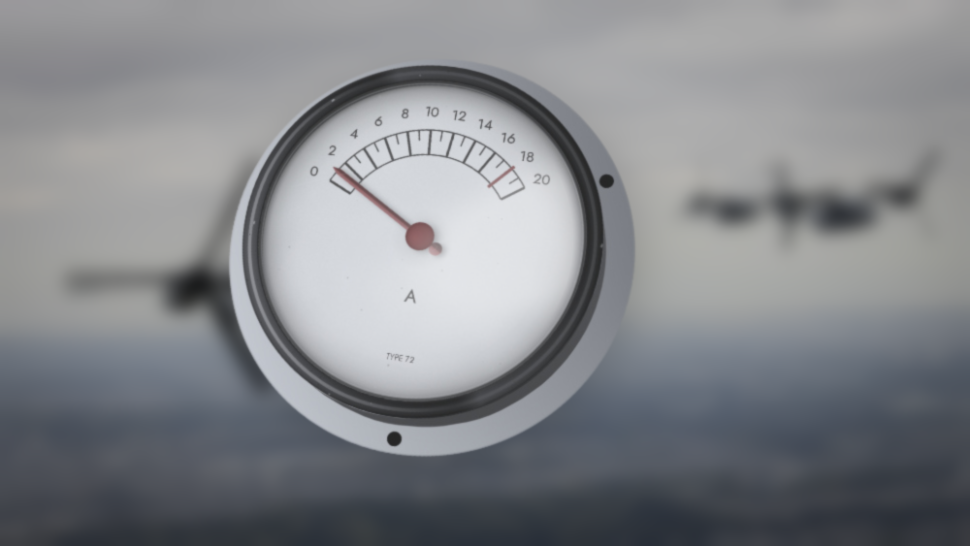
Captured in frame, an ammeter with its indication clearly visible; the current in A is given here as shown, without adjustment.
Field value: 1 A
